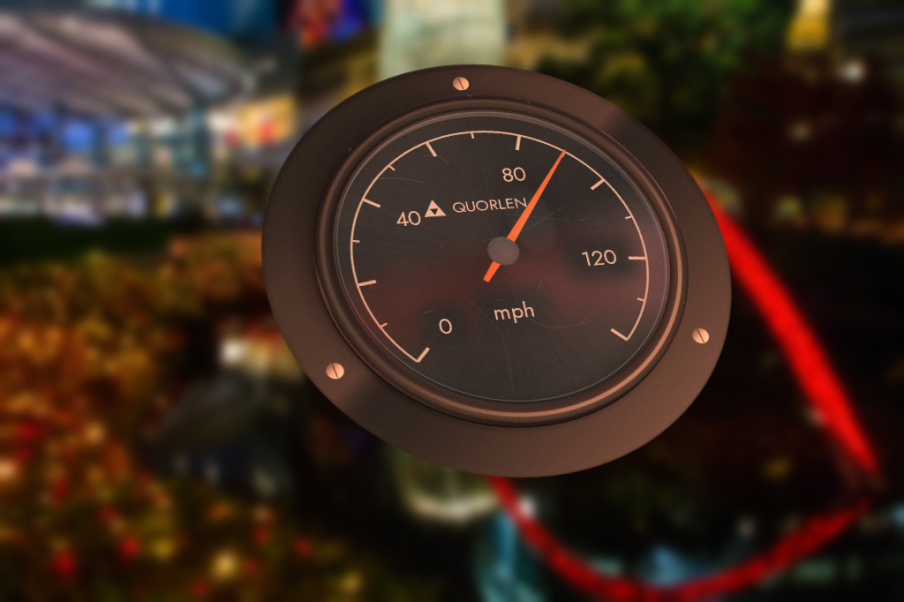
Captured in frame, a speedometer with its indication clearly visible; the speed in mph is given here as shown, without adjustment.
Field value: 90 mph
